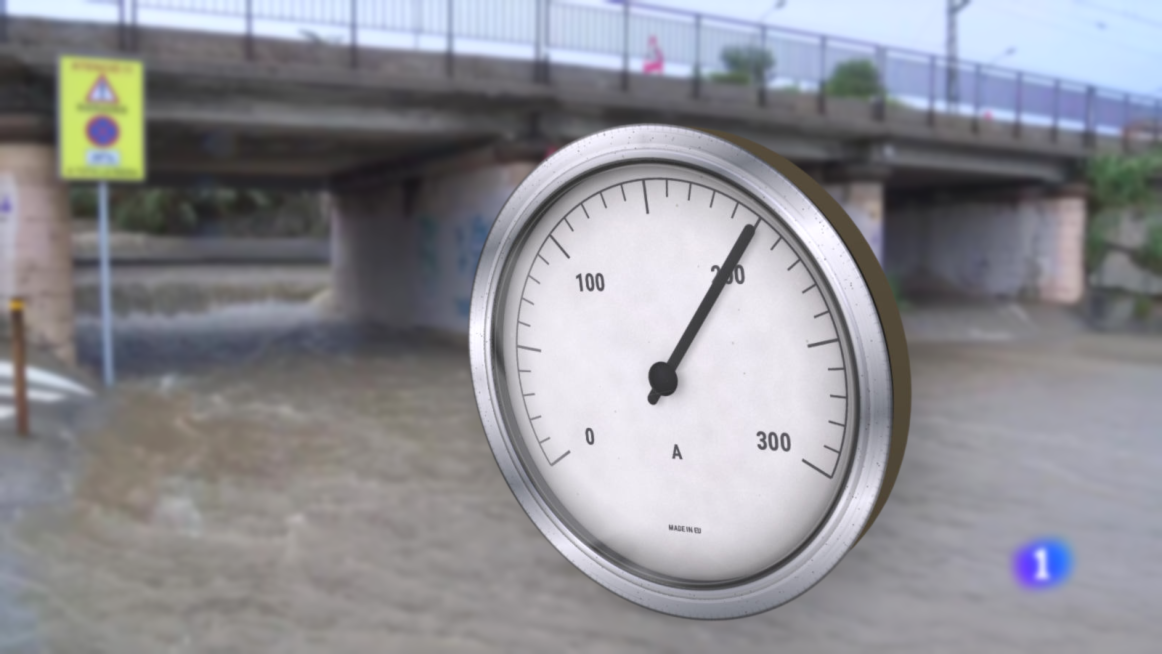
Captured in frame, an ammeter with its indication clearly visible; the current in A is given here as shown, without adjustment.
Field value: 200 A
